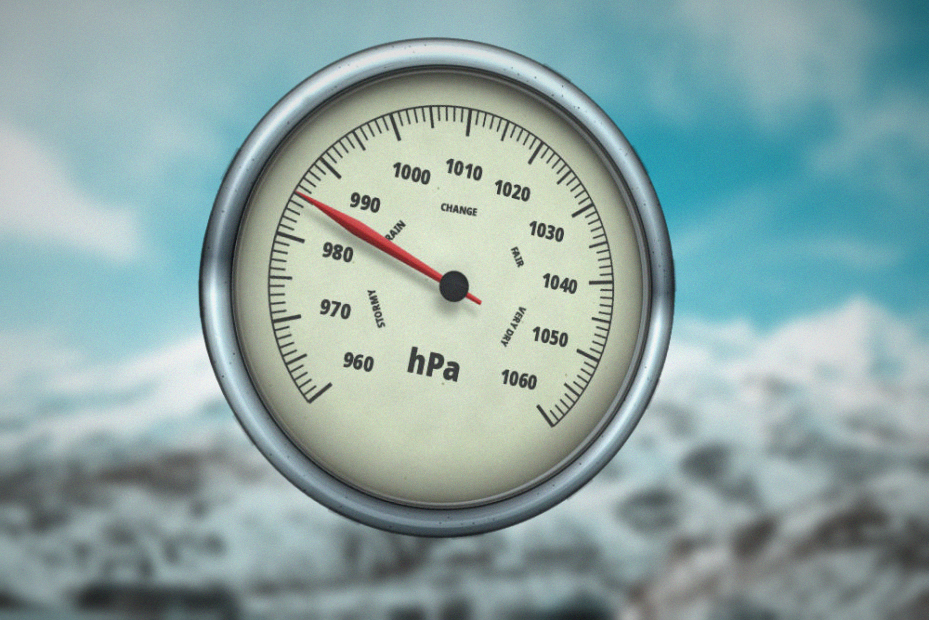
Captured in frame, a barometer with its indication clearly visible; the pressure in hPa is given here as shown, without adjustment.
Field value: 985 hPa
